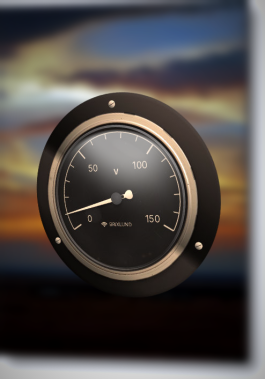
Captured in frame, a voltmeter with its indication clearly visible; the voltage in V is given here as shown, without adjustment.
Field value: 10 V
